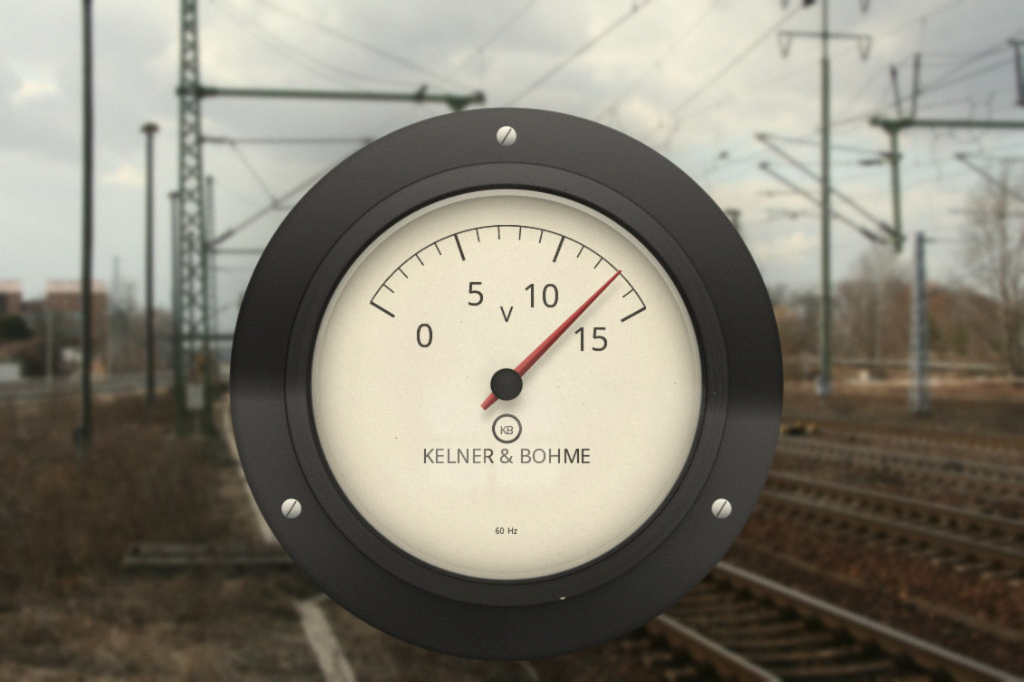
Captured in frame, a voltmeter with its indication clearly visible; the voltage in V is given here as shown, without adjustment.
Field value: 13 V
